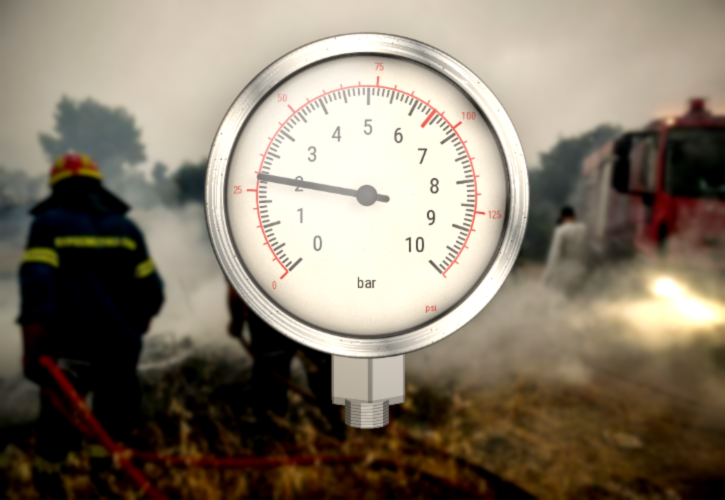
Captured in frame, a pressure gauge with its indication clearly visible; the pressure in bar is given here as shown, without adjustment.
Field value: 2 bar
